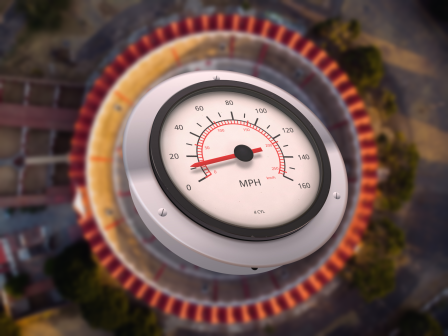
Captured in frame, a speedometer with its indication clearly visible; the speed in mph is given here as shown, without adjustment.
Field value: 10 mph
